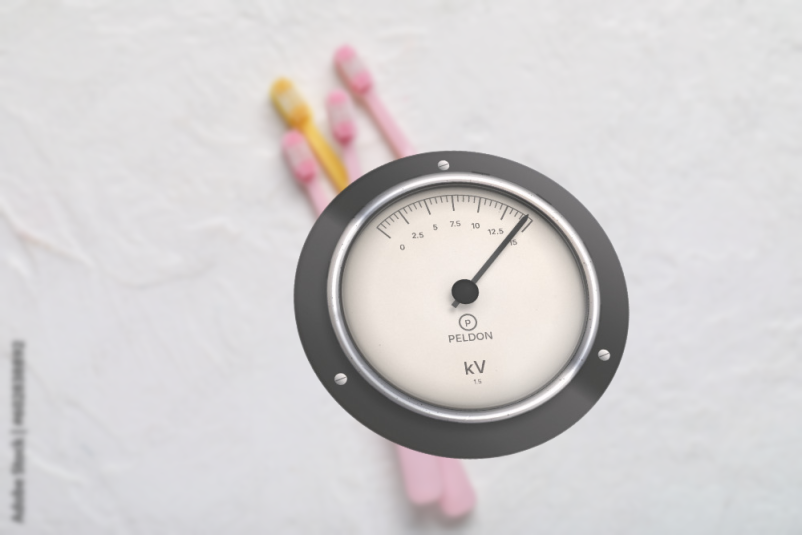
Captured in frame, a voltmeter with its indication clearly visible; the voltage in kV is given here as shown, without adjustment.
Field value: 14.5 kV
